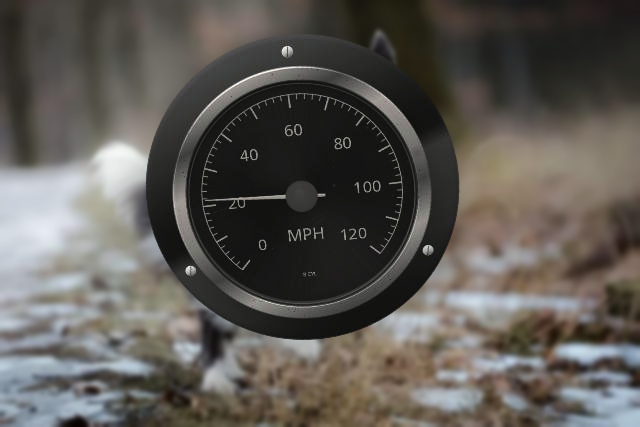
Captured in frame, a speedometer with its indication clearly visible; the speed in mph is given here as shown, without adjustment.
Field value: 22 mph
